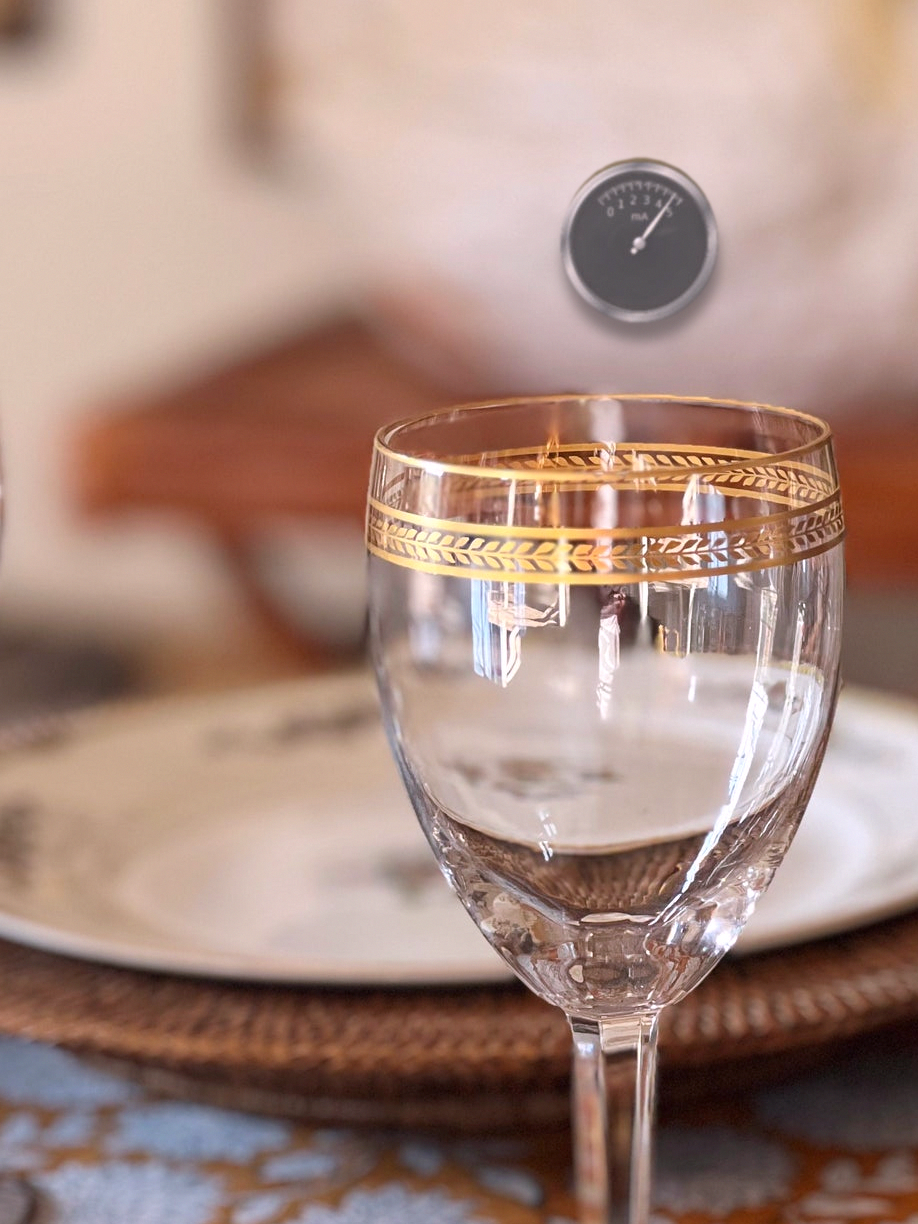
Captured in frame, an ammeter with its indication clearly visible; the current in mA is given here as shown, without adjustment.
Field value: 4.5 mA
